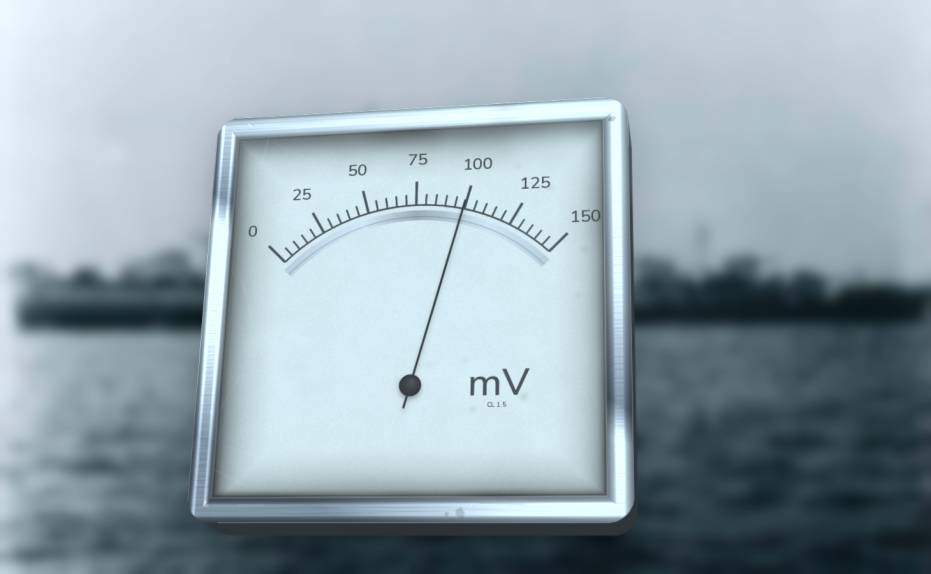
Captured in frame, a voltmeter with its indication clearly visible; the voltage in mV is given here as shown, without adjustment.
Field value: 100 mV
